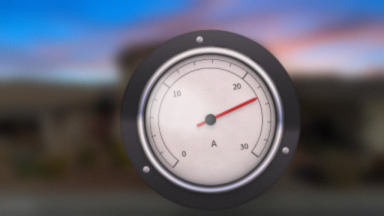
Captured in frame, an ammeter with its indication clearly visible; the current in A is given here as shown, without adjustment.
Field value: 23 A
